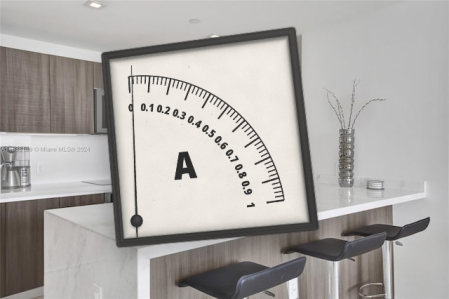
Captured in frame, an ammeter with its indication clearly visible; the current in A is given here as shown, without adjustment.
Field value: 0.02 A
